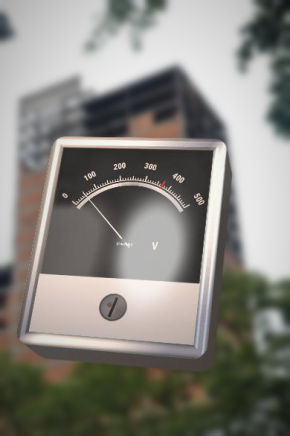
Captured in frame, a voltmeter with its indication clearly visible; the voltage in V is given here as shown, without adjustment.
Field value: 50 V
